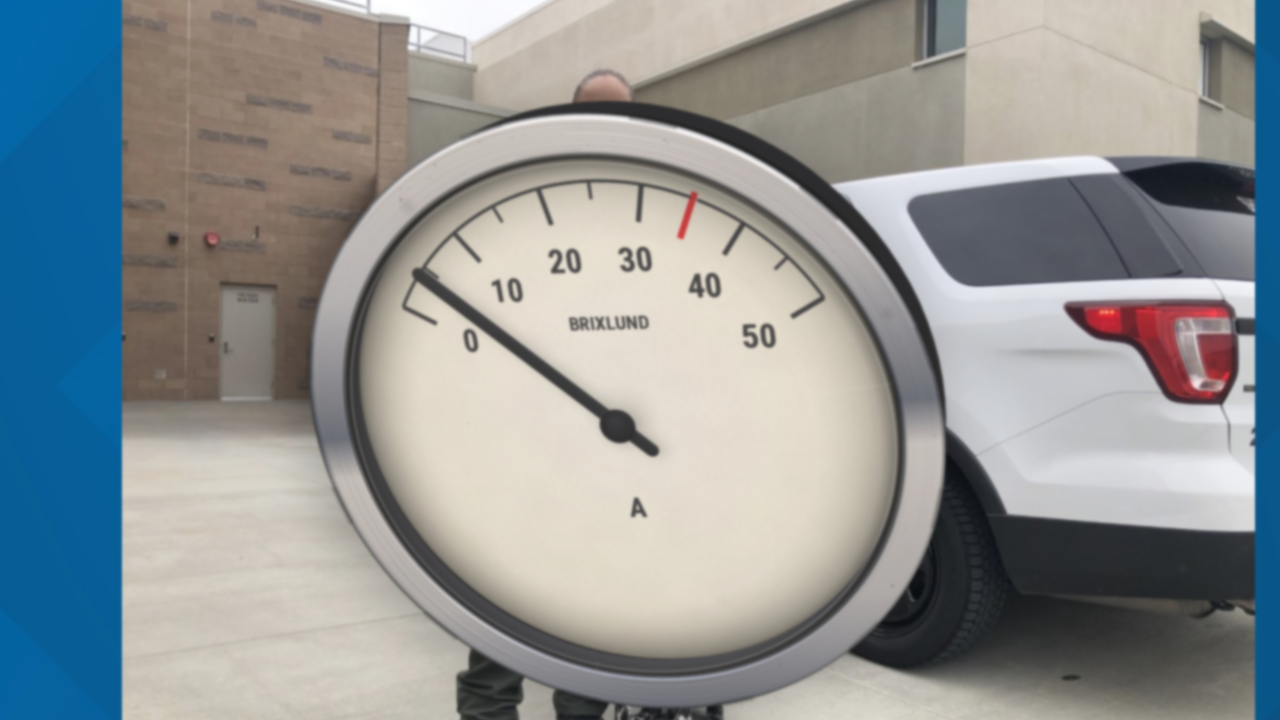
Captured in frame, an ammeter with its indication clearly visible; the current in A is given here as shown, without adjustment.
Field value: 5 A
